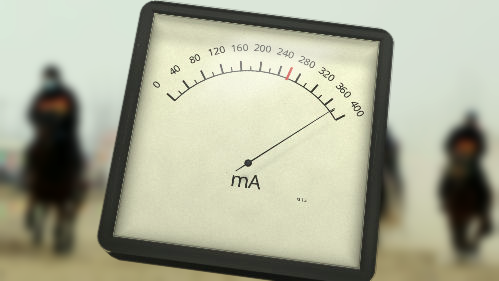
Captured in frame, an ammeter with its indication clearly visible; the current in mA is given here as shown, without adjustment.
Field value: 380 mA
